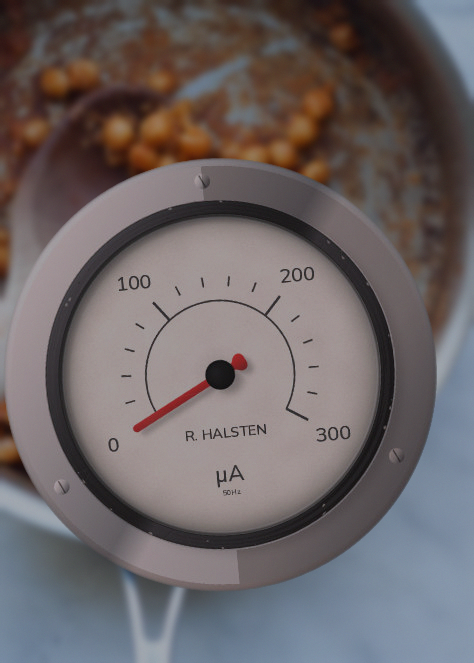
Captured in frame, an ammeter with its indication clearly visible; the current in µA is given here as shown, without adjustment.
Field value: 0 µA
